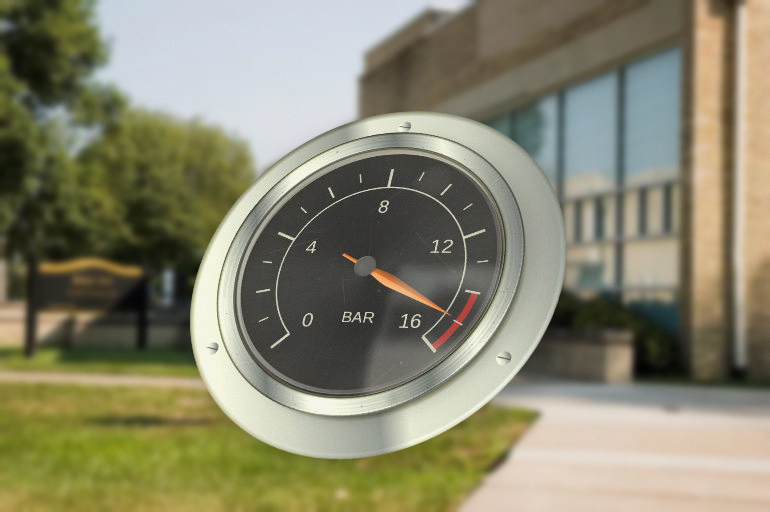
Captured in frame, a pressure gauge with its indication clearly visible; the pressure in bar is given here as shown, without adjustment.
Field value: 15 bar
